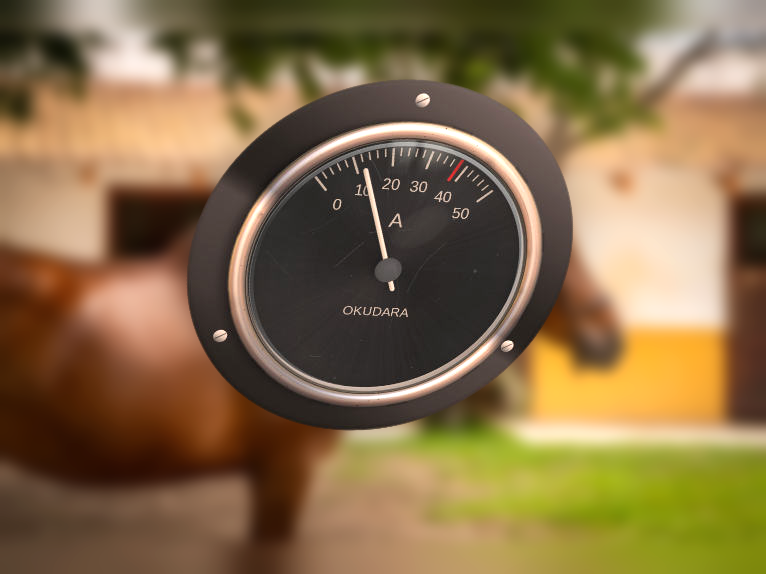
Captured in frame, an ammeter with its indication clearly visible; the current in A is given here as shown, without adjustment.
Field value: 12 A
